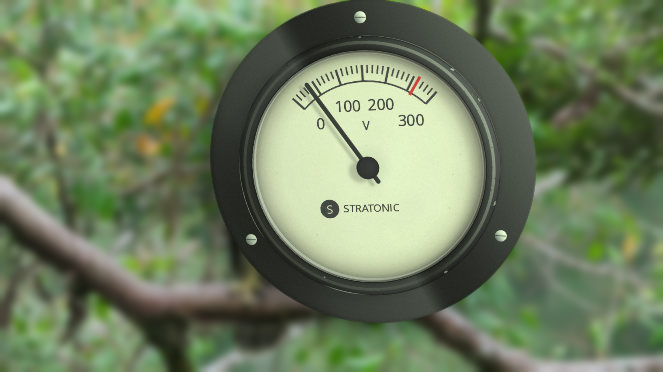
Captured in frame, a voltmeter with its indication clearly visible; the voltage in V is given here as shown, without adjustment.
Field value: 40 V
